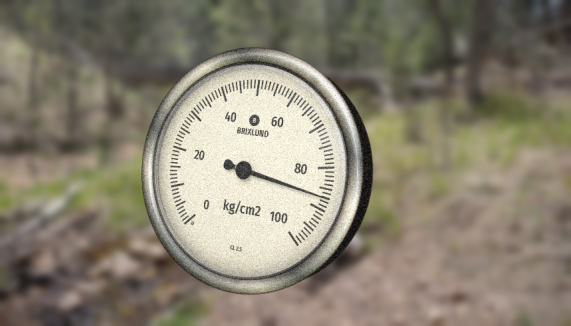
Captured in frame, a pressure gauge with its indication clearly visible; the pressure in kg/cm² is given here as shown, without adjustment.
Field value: 87 kg/cm²
